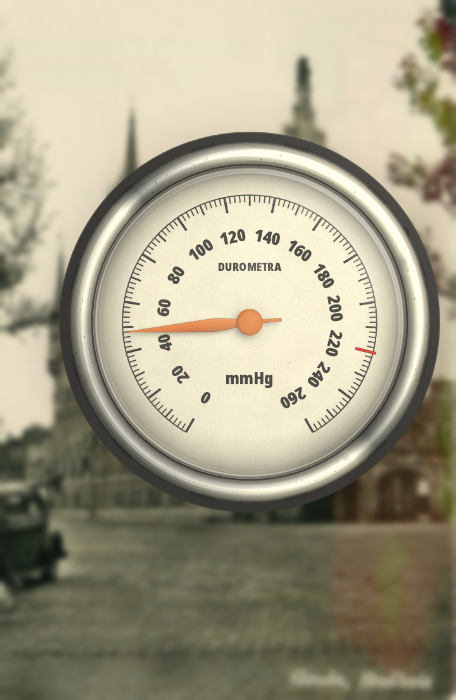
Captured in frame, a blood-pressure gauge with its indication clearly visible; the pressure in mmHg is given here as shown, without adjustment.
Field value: 48 mmHg
